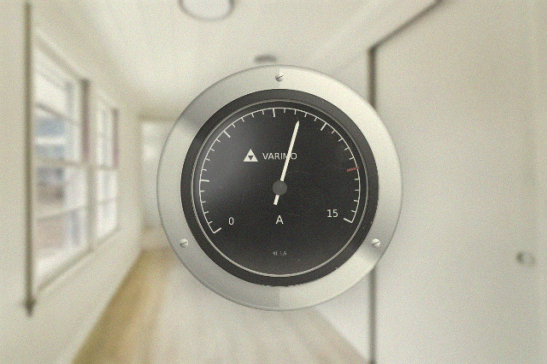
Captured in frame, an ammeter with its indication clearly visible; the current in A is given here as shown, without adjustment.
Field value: 8.75 A
